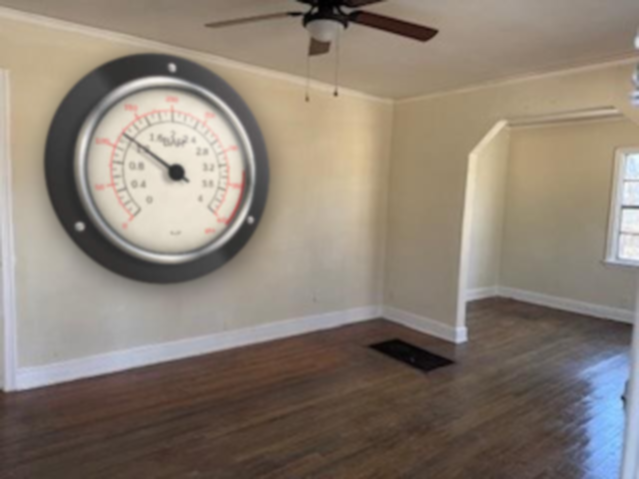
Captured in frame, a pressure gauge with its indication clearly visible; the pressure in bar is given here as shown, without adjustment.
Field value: 1.2 bar
